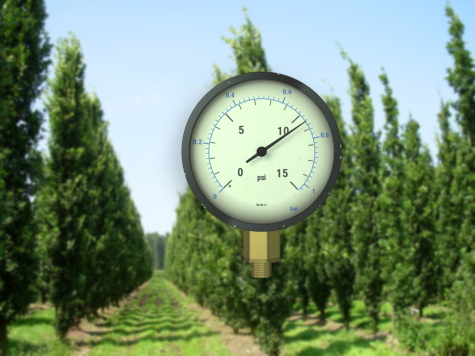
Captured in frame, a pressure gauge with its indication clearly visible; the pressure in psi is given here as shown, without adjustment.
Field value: 10.5 psi
